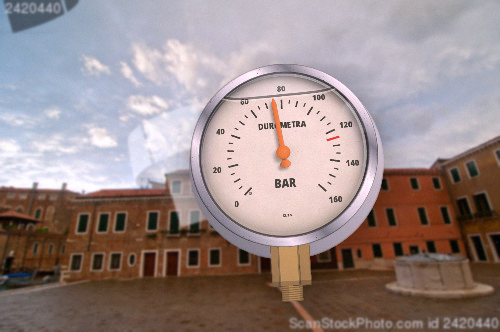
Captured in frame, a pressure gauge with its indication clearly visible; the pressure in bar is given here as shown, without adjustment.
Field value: 75 bar
